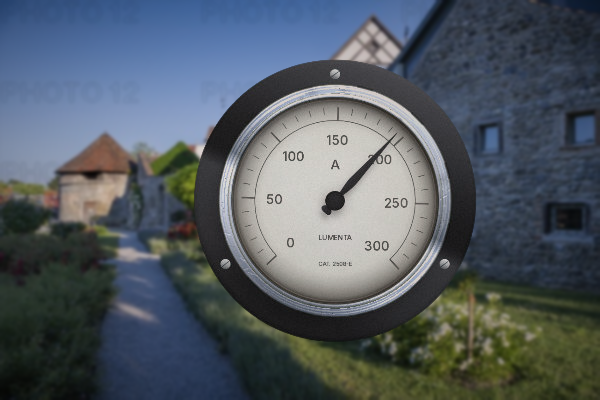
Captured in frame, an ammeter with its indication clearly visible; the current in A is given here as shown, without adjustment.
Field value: 195 A
